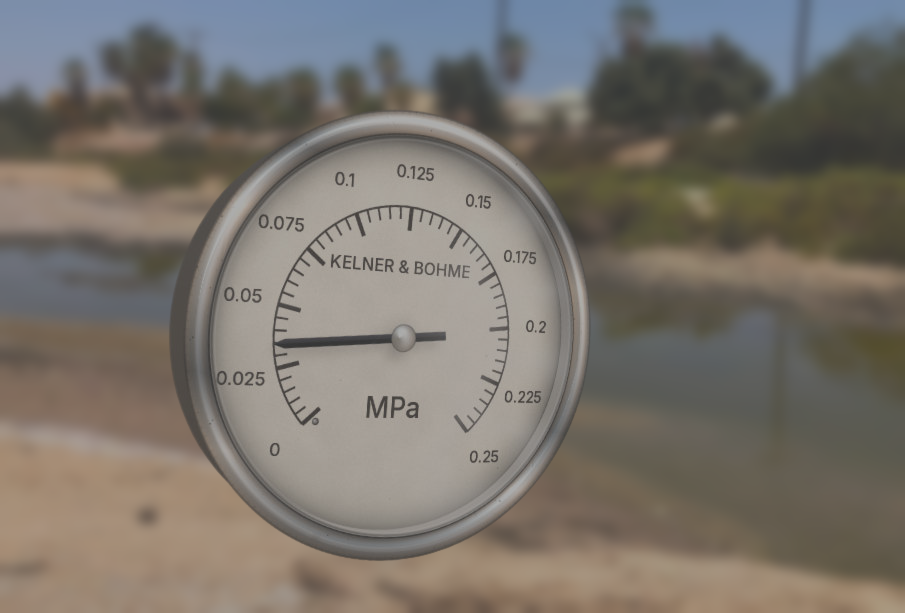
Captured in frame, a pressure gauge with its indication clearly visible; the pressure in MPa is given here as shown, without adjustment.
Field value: 0.035 MPa
